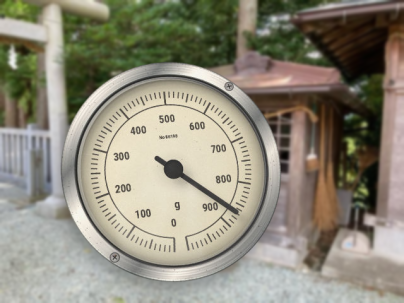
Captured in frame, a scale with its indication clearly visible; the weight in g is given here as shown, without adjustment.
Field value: 870 g
